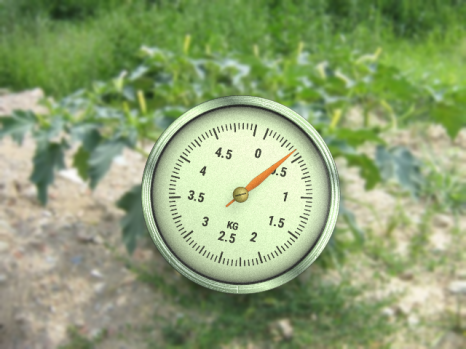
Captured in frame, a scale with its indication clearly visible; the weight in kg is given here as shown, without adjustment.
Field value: 0.4 kg
